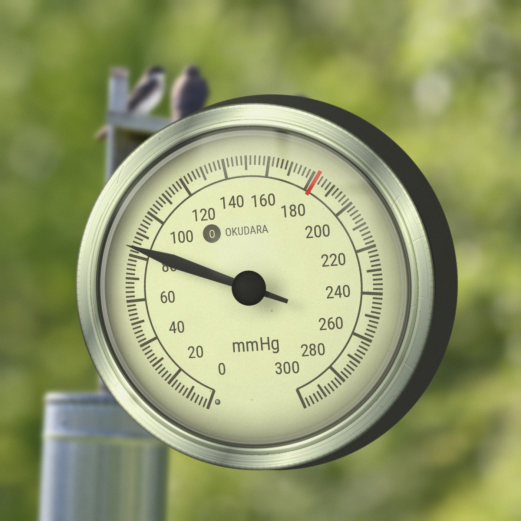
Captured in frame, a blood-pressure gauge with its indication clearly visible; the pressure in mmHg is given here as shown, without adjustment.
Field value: 84 mmHg
